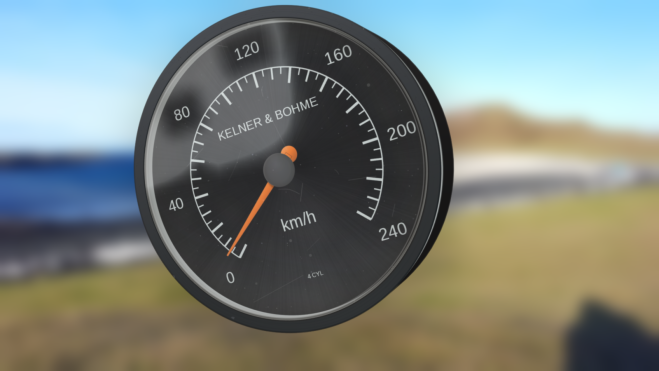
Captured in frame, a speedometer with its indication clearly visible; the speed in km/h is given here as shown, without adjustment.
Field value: 5 km/h
